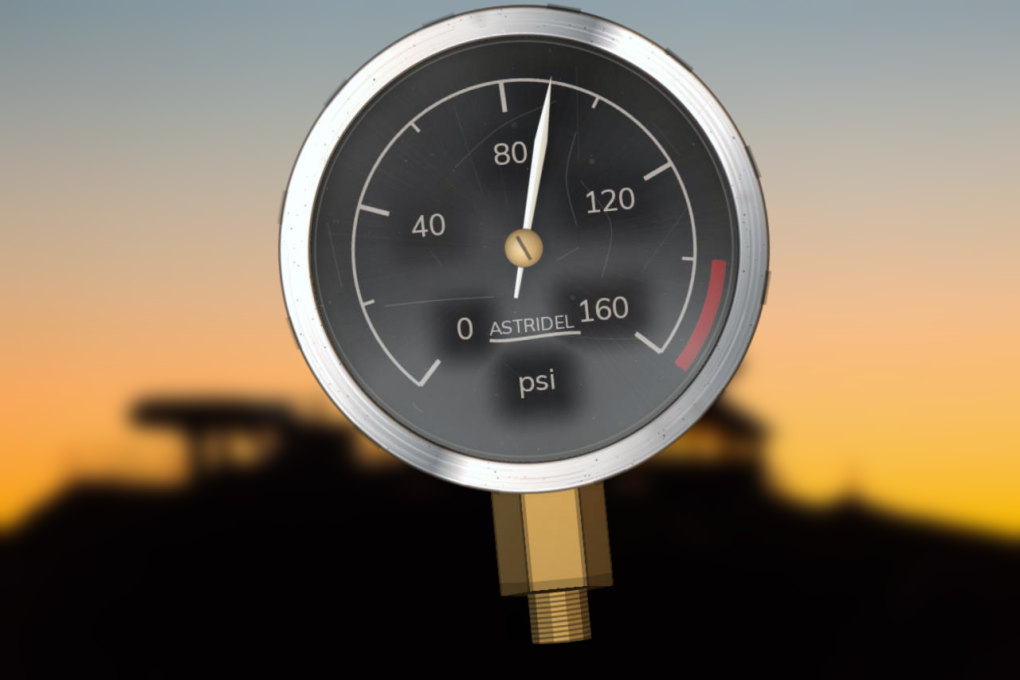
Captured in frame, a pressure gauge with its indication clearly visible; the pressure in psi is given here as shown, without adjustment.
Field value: 90 psi
